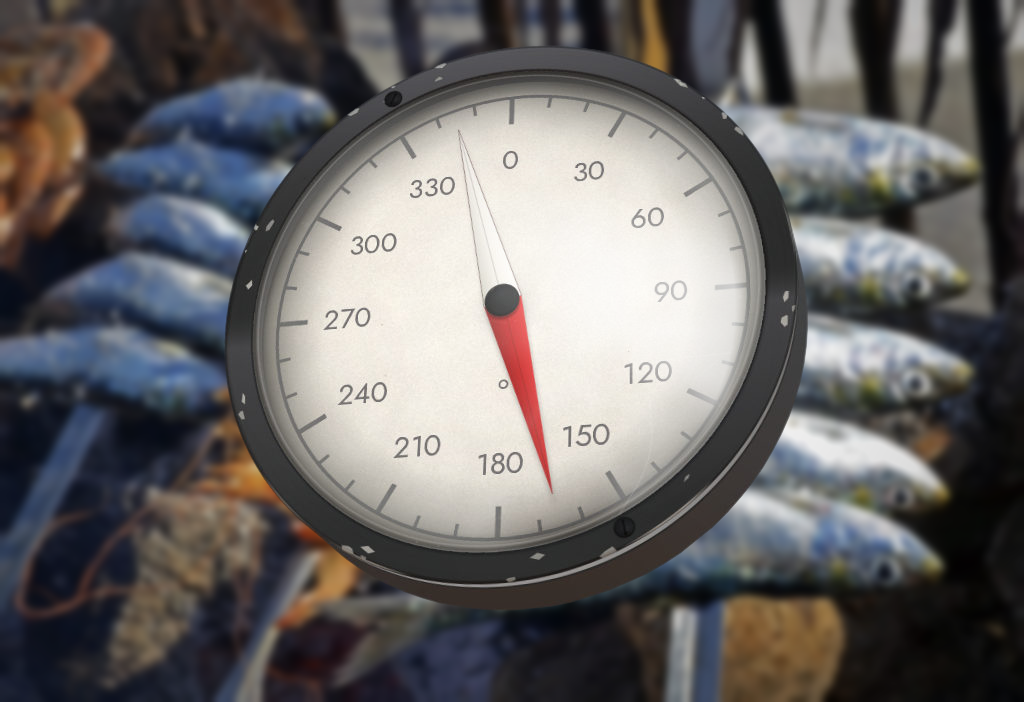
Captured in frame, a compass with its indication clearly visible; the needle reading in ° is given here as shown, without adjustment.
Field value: 165 °
